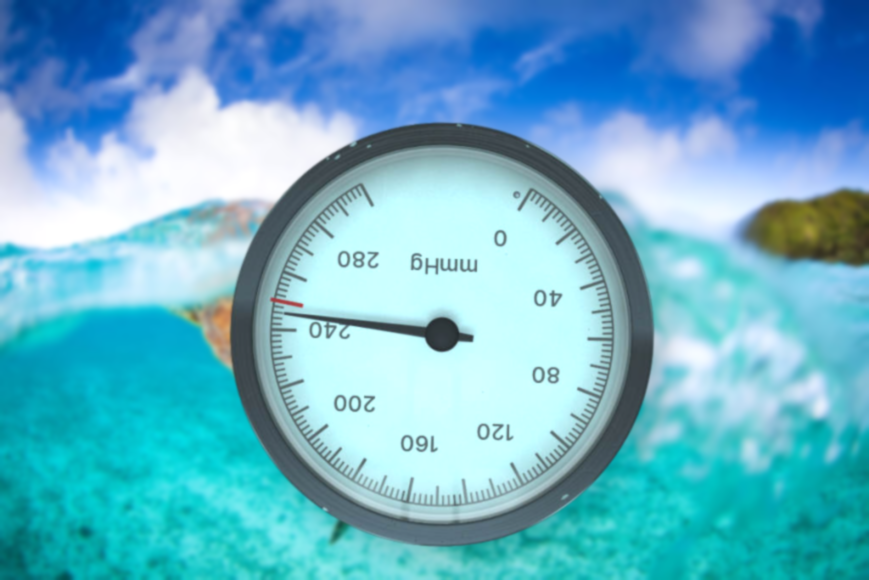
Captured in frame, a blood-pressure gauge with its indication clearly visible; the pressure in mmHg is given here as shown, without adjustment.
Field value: 246 mmHg
